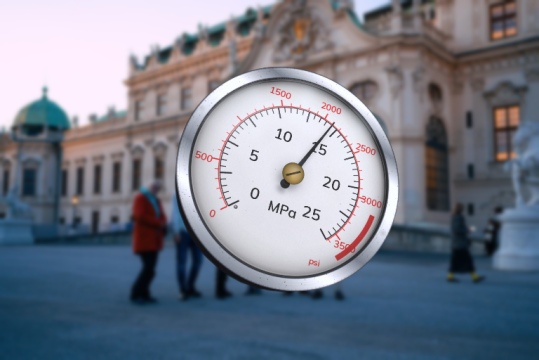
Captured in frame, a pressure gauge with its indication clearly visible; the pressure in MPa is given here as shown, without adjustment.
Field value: 14.5 MPa
